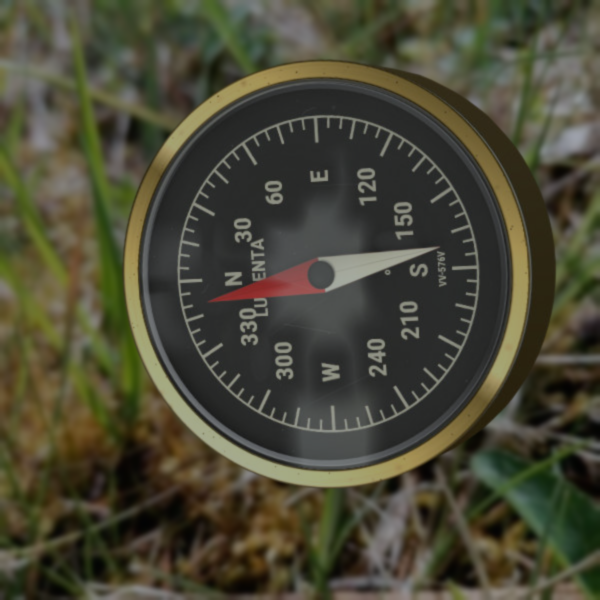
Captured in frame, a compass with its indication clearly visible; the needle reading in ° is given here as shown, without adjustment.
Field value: 350 °
